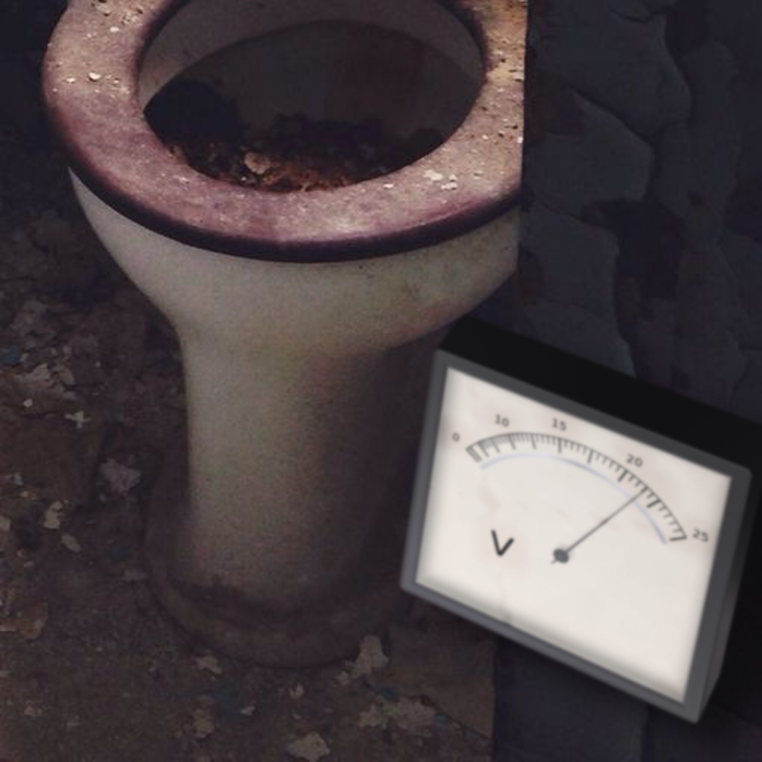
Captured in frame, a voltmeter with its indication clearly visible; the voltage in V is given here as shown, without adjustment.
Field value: 21.5 V
